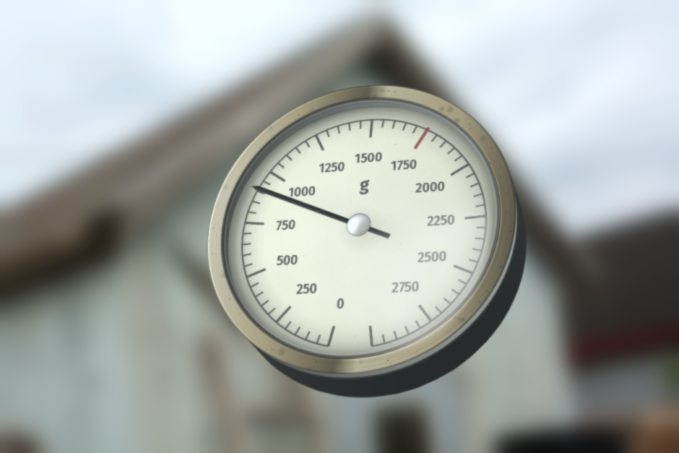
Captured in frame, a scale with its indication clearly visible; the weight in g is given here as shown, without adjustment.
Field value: 900 g
